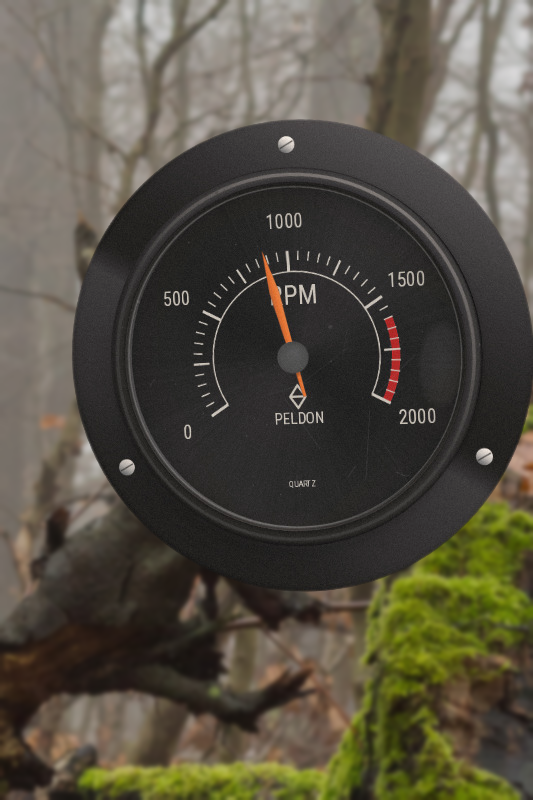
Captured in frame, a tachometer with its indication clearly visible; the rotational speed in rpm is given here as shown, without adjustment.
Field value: 900 rpm
